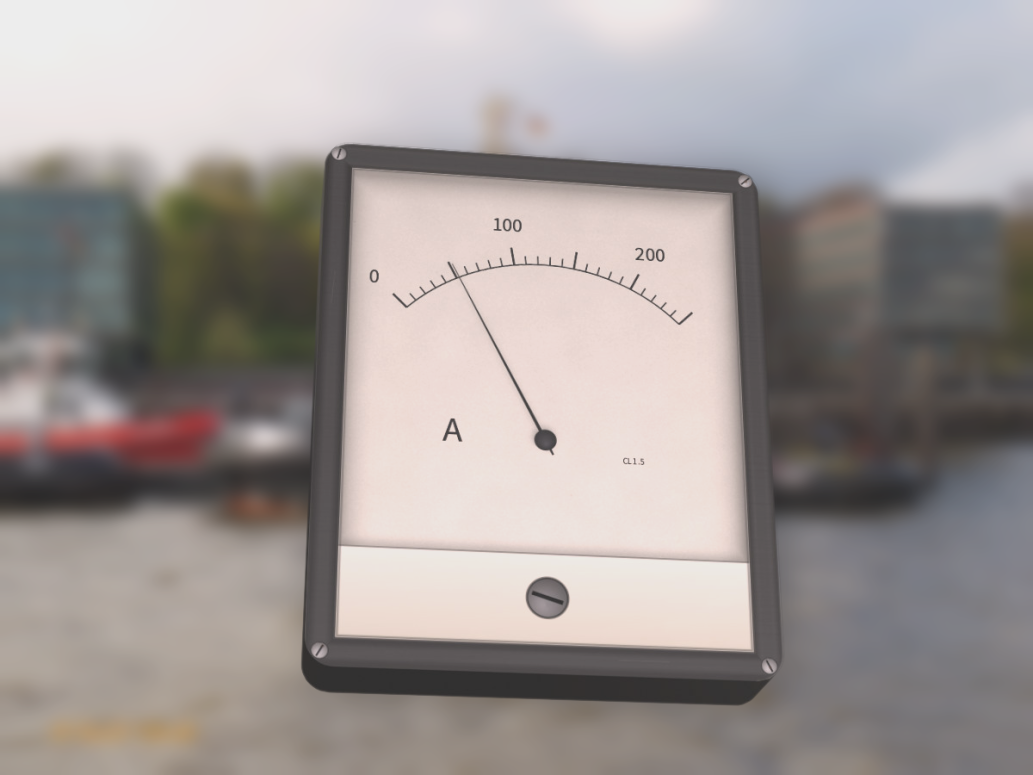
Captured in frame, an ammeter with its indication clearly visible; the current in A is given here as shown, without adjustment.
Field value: 50 A
